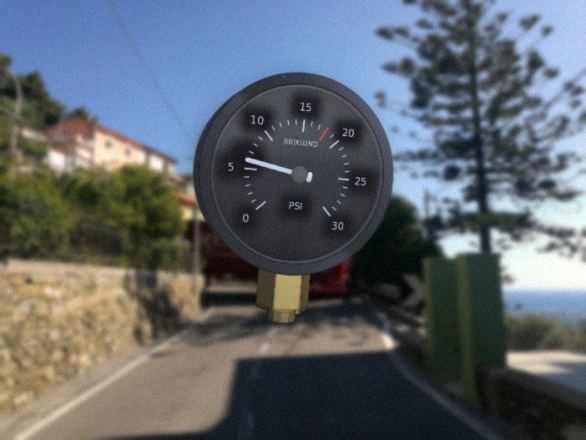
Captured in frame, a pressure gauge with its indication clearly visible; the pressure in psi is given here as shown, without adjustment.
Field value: 6 psi
